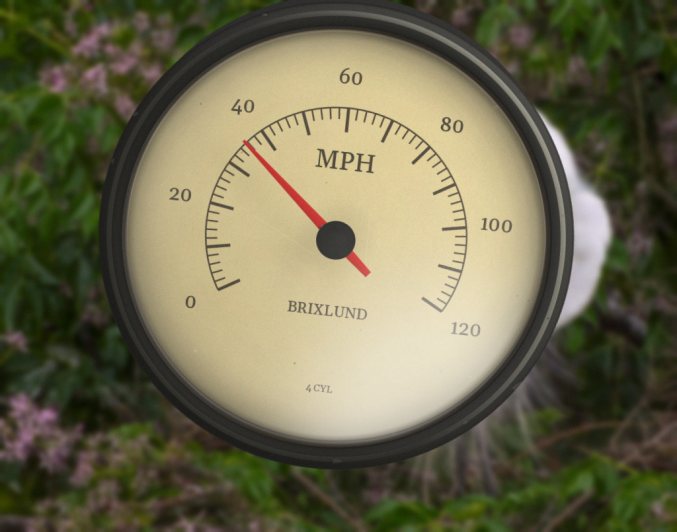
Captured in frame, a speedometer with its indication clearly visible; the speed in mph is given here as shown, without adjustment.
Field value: 36 mph
